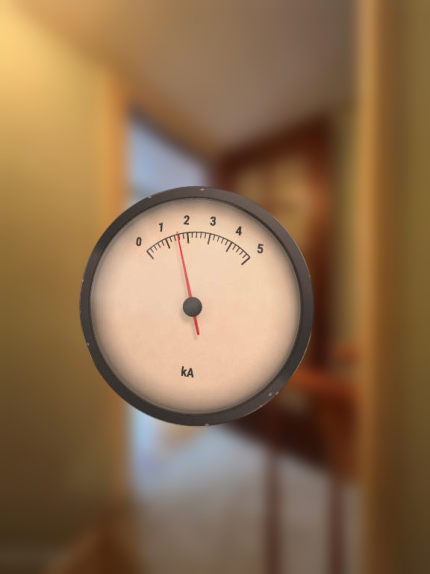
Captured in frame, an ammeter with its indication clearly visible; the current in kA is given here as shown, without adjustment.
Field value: 1.6 kA
